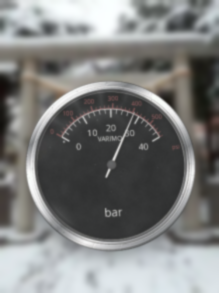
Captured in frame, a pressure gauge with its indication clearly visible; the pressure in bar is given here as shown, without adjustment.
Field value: 28 bar
